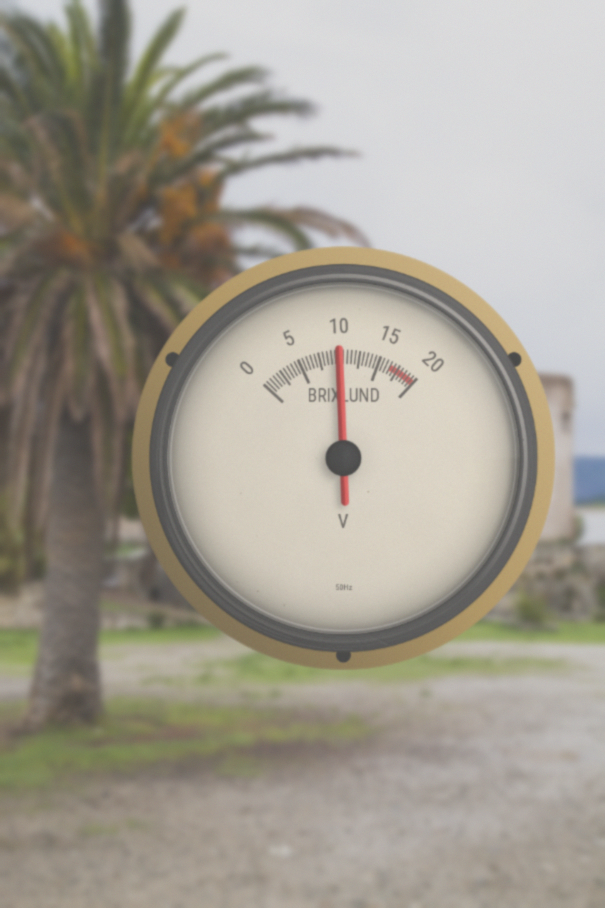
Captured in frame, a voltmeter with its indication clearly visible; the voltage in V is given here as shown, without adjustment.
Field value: 10 V
